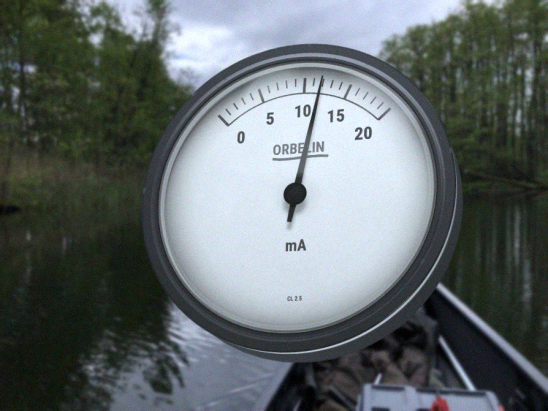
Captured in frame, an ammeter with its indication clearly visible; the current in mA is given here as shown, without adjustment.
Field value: 12 mA
